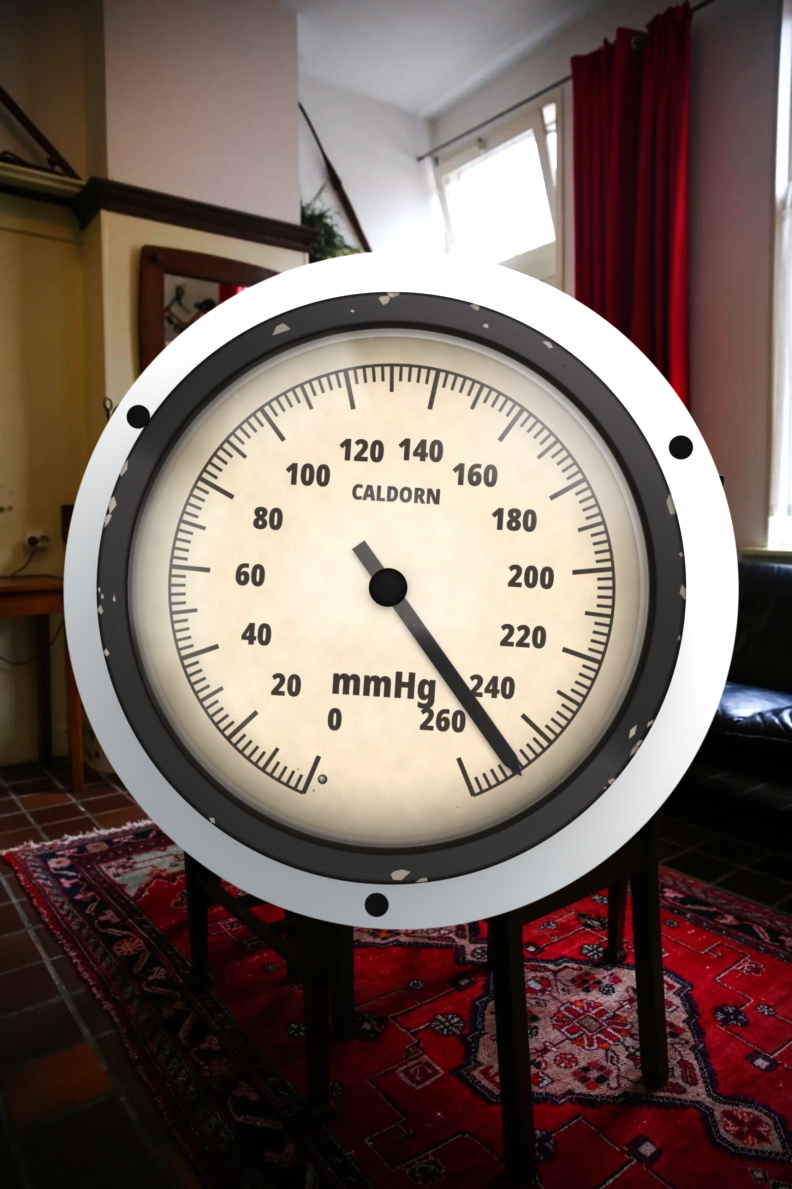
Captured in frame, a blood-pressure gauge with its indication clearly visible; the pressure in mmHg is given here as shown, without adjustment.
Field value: 249 mmHg
